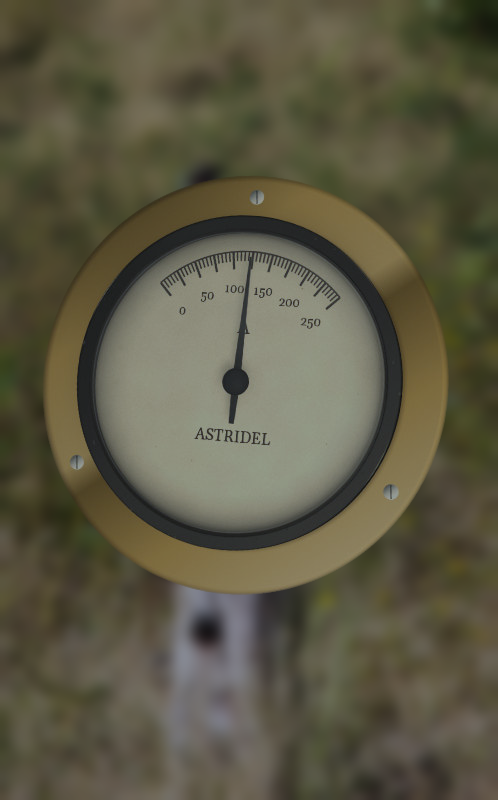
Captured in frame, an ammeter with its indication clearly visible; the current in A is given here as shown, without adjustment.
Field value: 125 A
